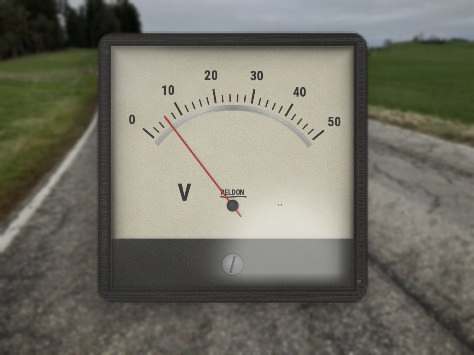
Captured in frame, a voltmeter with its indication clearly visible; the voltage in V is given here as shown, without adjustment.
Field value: 6 V
